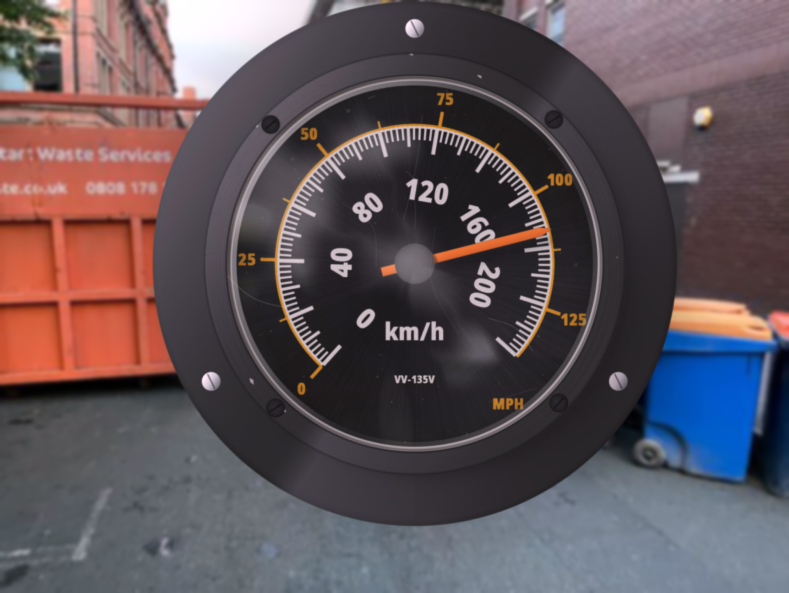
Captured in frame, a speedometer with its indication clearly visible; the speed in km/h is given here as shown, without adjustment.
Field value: 174 km/h
